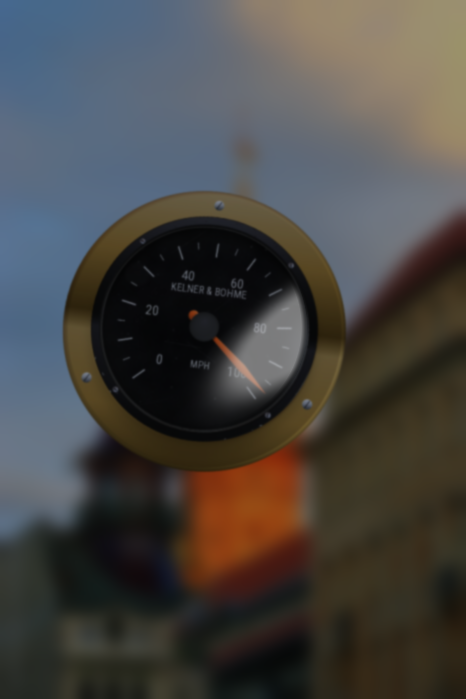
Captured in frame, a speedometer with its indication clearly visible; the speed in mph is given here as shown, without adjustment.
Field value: 97.5 mph
